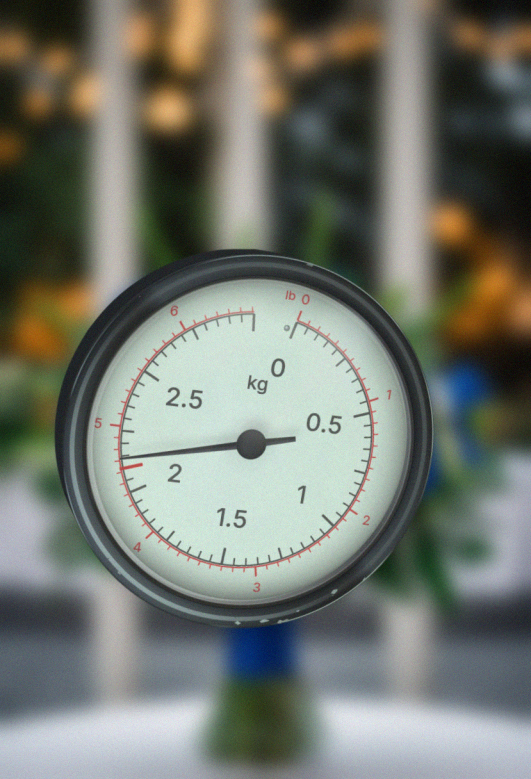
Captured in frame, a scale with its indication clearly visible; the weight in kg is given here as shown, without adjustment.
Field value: 2.15 kg
